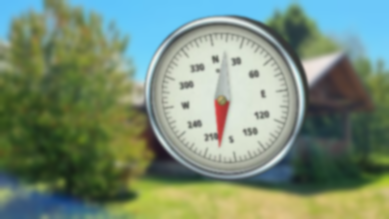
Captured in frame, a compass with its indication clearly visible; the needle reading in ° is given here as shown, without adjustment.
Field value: 195 °
